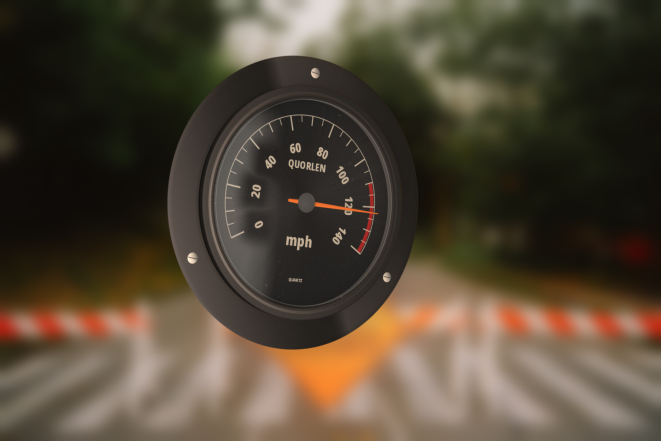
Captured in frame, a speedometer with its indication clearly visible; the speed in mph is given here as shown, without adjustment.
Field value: 122.5 mph
